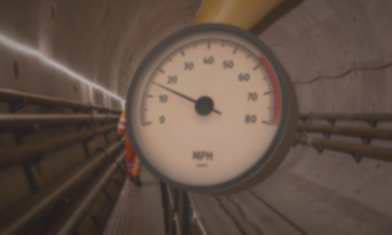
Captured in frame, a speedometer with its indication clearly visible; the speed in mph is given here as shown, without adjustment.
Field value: 15 mph
